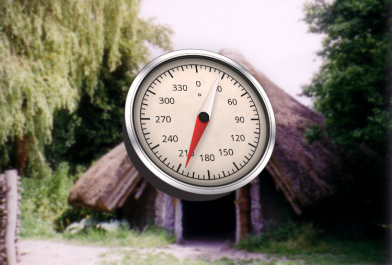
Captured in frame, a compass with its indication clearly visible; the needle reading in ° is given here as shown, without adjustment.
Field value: 205 °
